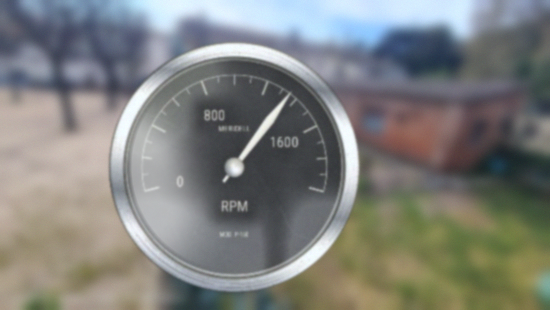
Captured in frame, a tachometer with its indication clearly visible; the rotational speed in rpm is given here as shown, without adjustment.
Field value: 1350 rpm
